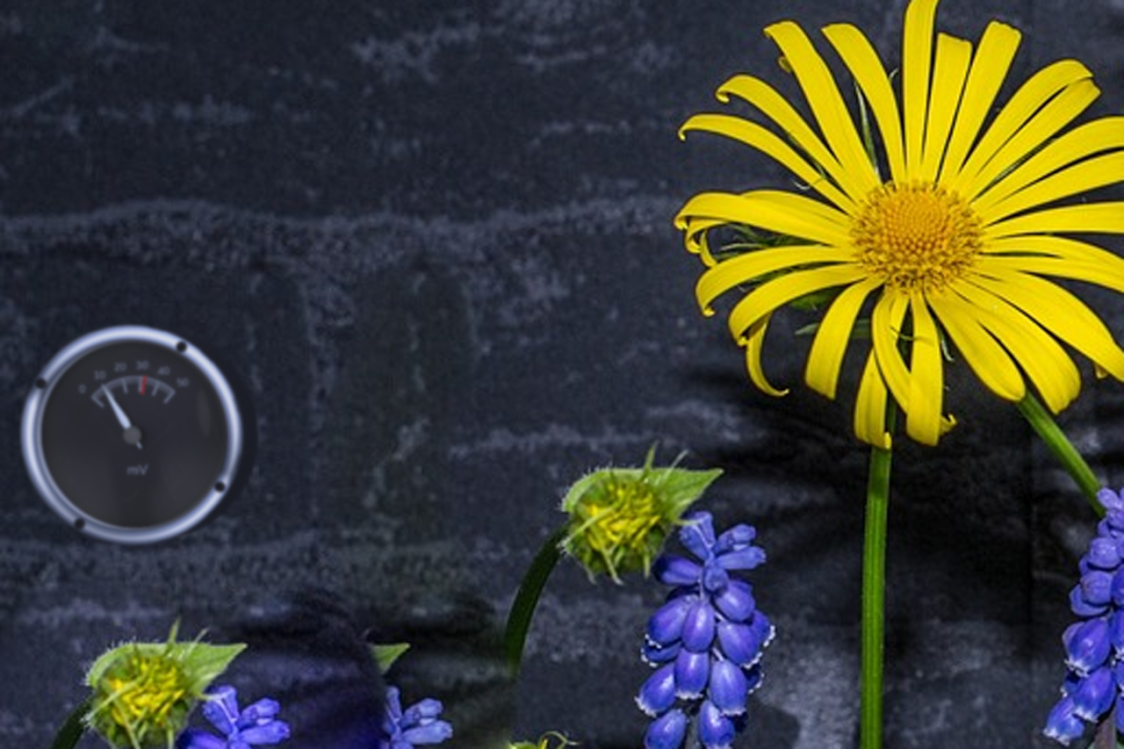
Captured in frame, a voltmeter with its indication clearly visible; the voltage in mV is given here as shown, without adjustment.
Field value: 10 mV
